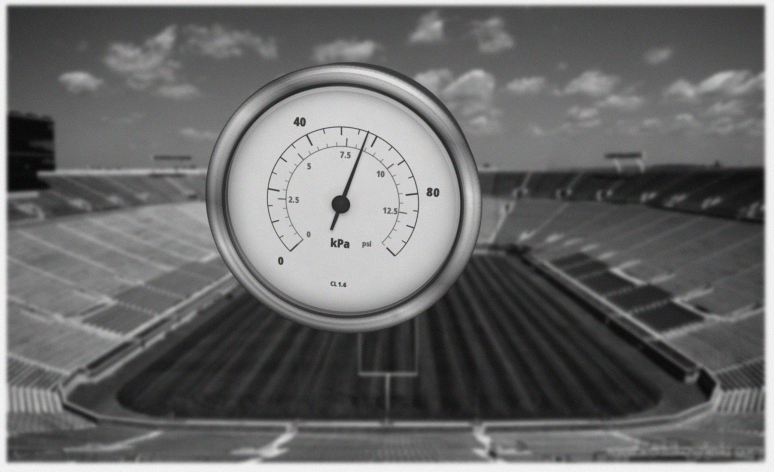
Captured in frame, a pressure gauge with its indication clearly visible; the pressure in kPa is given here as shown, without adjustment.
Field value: 57.5 kPa
